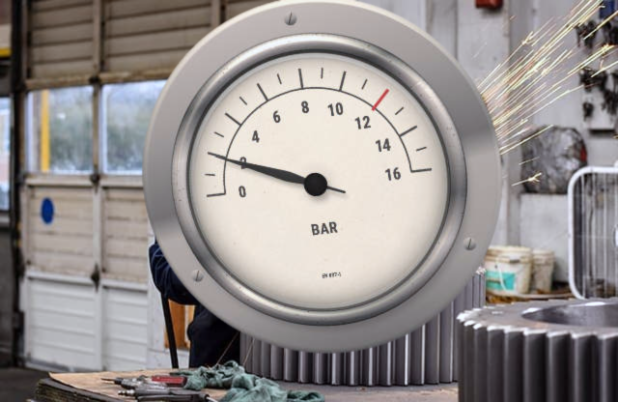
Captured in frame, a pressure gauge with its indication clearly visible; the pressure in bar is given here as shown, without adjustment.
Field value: 2 bar
